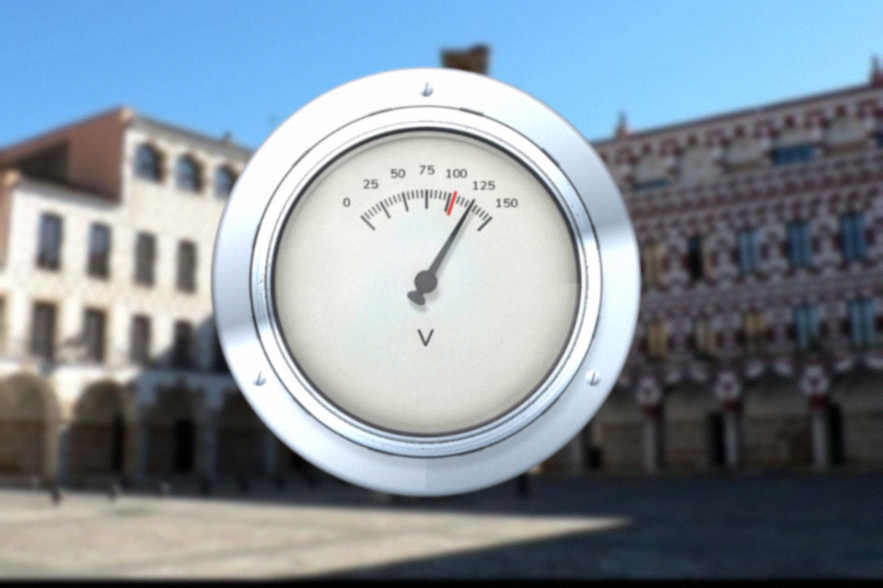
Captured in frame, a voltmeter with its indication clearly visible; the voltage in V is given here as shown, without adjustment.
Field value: 125 V
